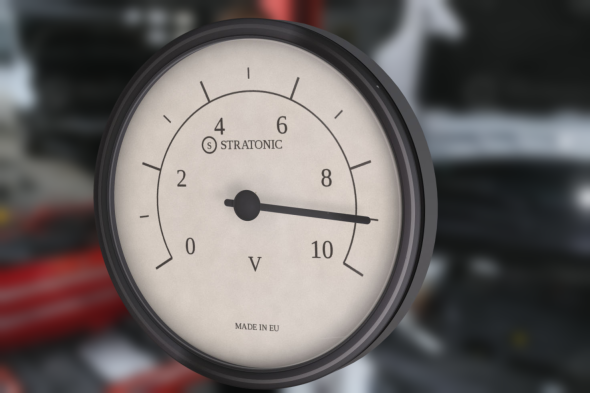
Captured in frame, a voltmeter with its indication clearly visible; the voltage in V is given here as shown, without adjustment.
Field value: 9 V
